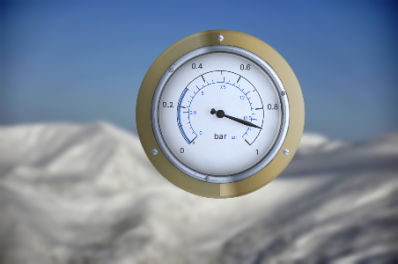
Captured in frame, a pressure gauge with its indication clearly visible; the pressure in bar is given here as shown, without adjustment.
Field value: 0.9 bar
